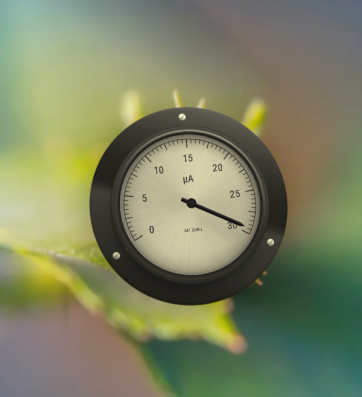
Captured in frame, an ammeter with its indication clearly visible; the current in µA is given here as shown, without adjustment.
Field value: 29.5 µA
